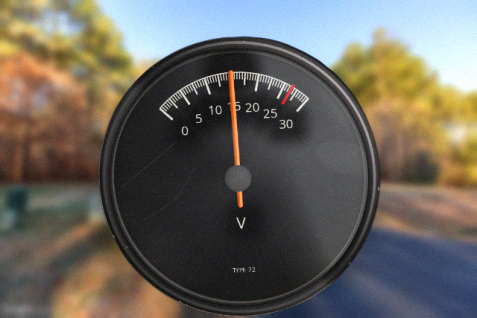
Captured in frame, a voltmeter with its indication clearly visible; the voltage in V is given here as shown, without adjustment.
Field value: 15 V
